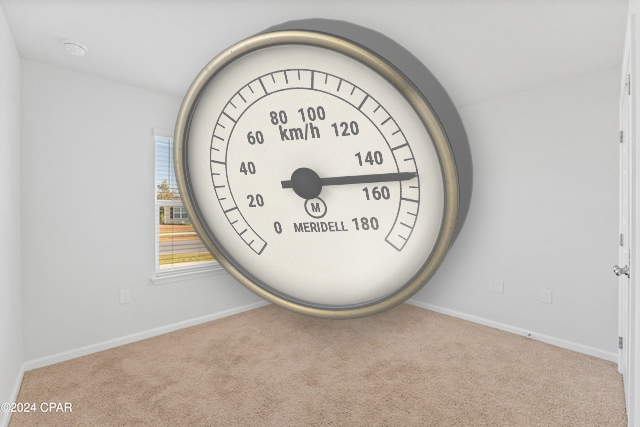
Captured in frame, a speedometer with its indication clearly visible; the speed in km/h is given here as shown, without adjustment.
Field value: 150 km/h
